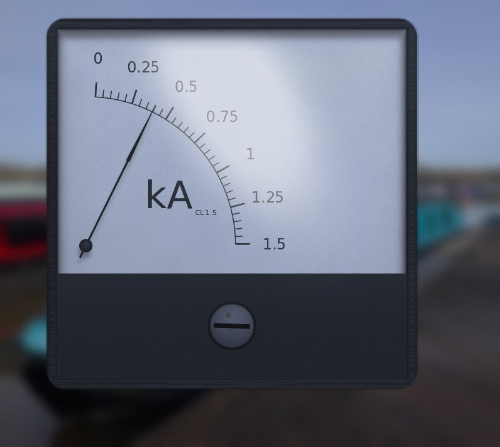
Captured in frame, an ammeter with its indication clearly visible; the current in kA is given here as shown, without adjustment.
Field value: 0.4 kA
